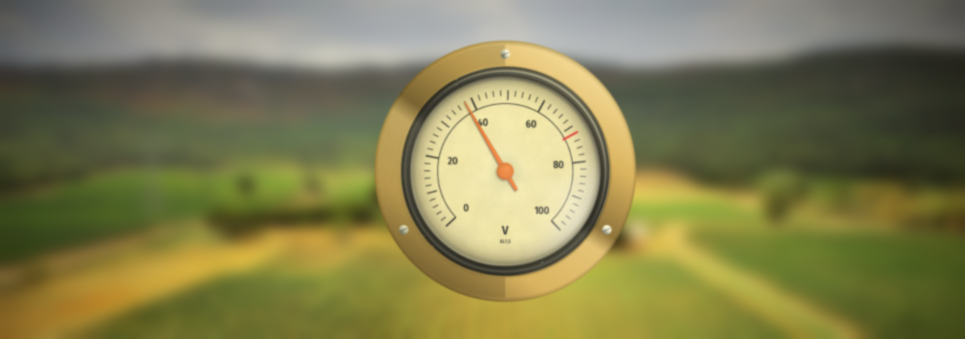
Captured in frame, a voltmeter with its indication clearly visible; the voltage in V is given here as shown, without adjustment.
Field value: 38 V
